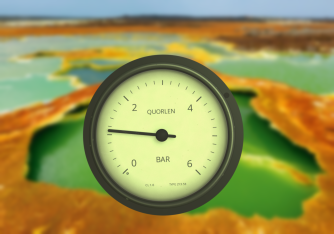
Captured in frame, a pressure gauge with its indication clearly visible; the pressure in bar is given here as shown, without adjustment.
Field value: 1.1 bar
